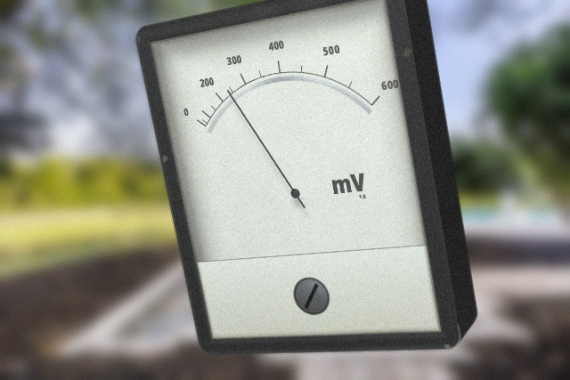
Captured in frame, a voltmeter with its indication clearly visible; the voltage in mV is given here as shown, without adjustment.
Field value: 250 mV
